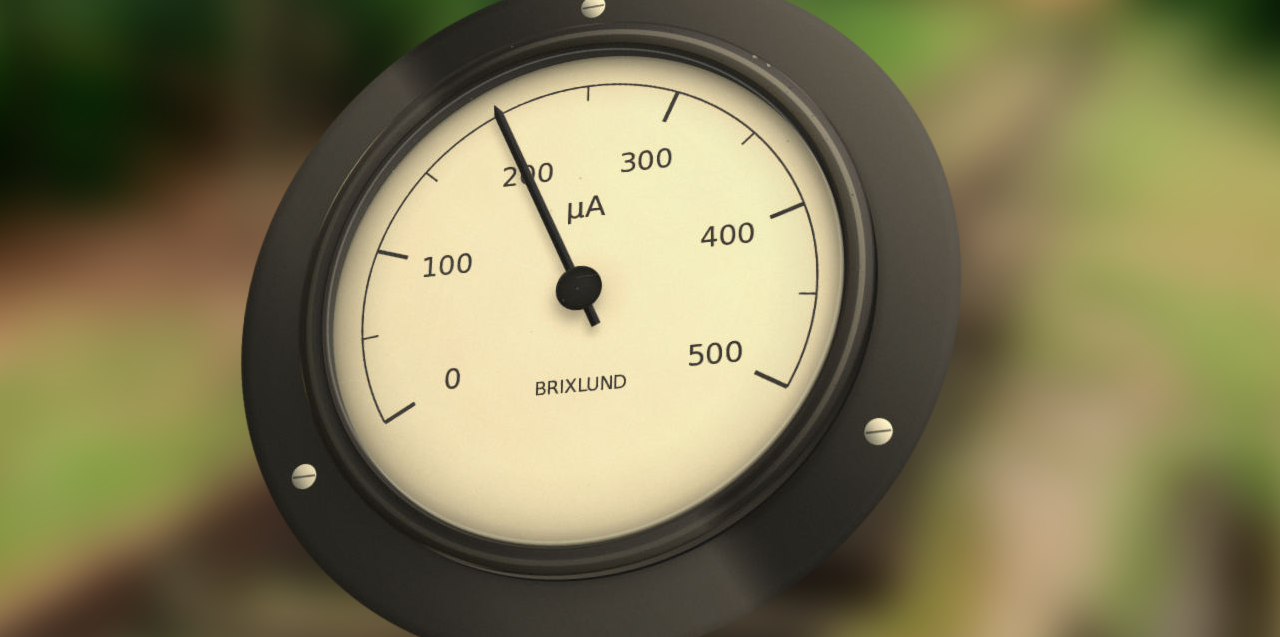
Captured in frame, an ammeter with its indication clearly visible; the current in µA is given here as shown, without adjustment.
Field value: 200 µA
